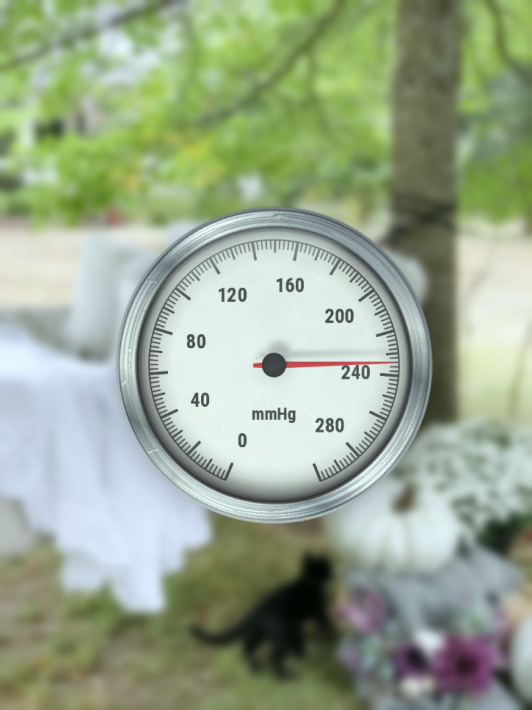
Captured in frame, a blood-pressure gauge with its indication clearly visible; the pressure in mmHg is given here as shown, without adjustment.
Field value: 234 mmHg
